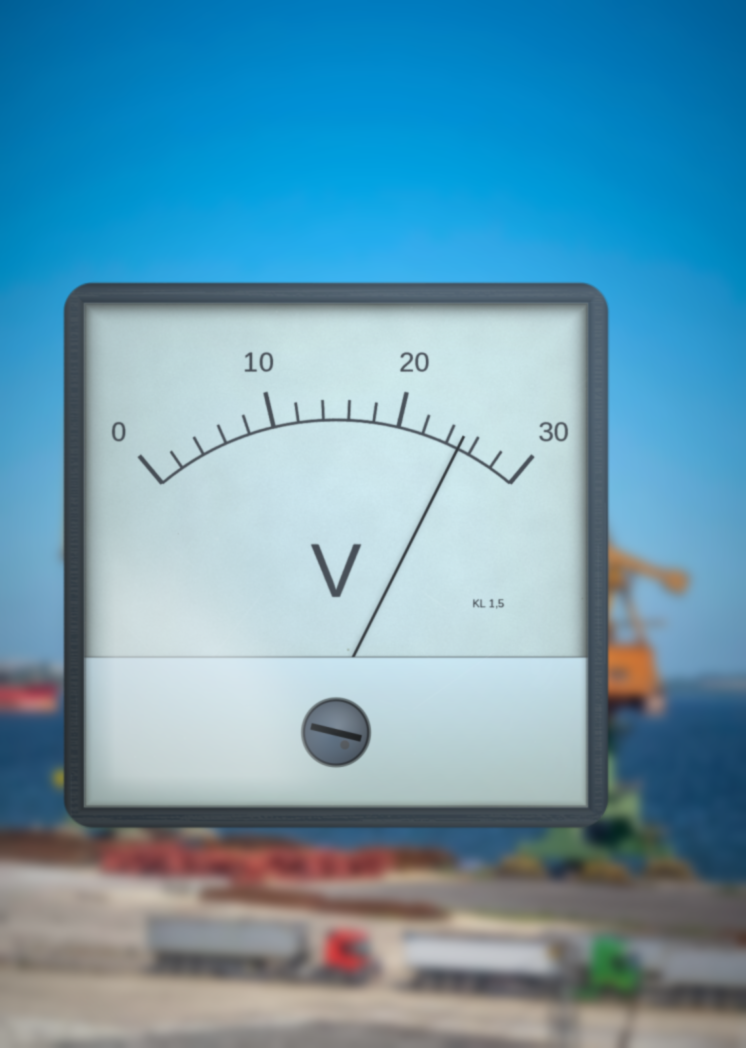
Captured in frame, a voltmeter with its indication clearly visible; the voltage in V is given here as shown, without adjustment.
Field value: 25 V
